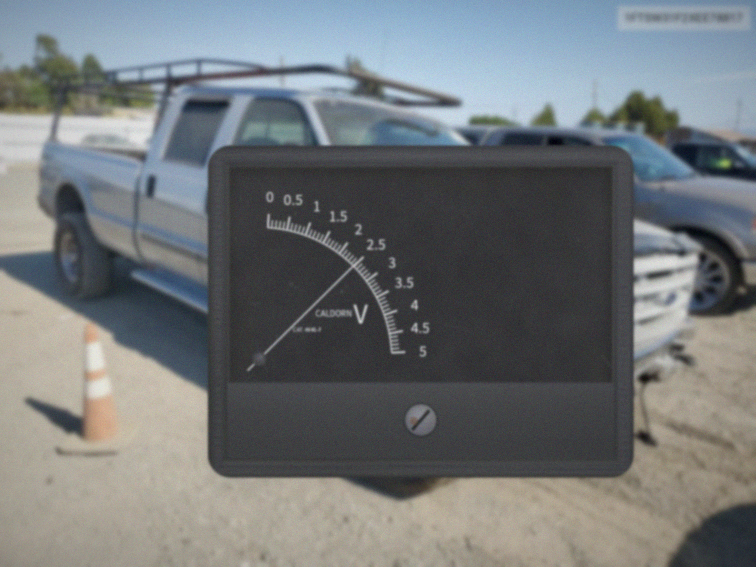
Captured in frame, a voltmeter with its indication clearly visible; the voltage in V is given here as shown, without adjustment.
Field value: 2.5 V
